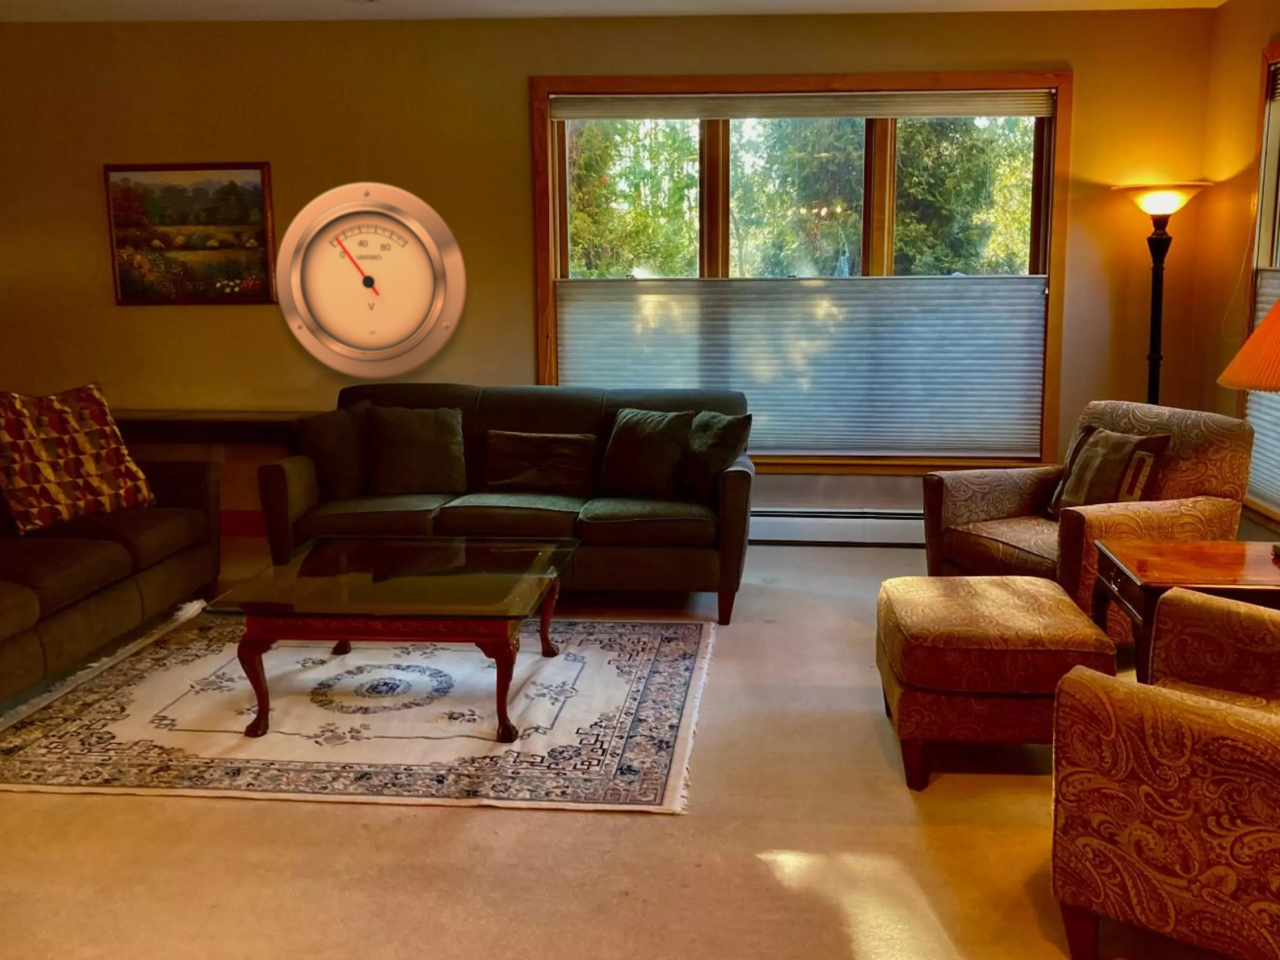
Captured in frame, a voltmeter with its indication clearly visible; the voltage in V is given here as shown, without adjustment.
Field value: 10 V
